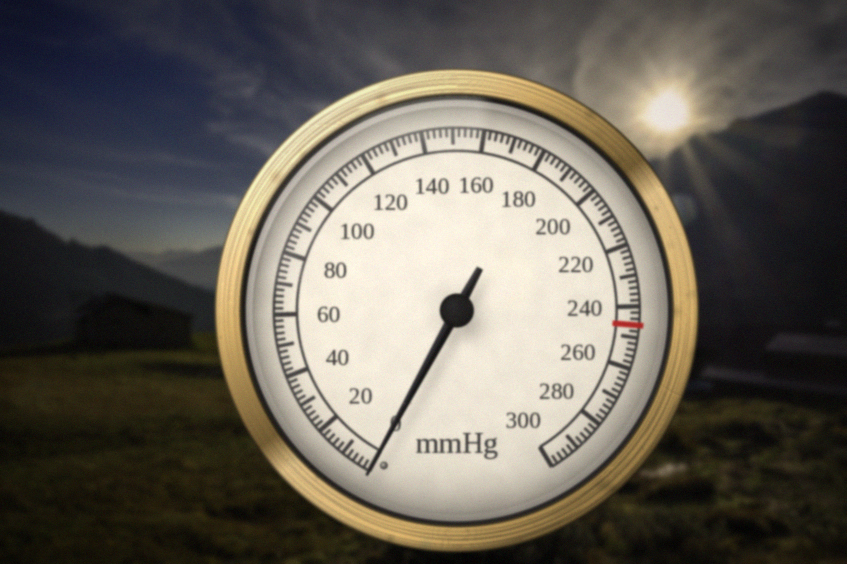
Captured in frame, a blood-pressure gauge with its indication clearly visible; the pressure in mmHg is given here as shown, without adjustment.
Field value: 0 mmHg
